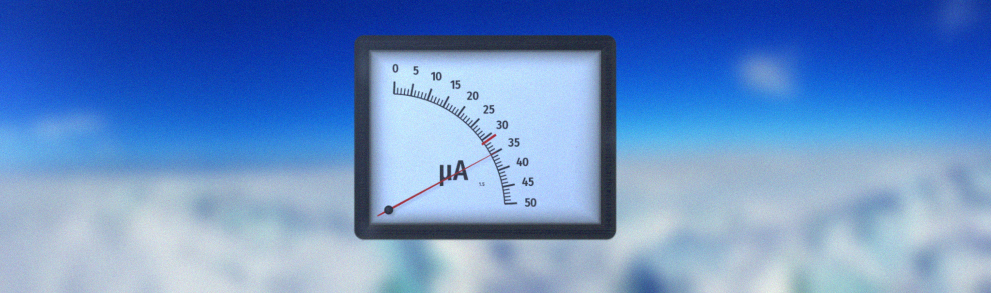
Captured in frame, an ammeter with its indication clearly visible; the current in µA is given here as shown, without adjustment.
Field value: 35 µA
